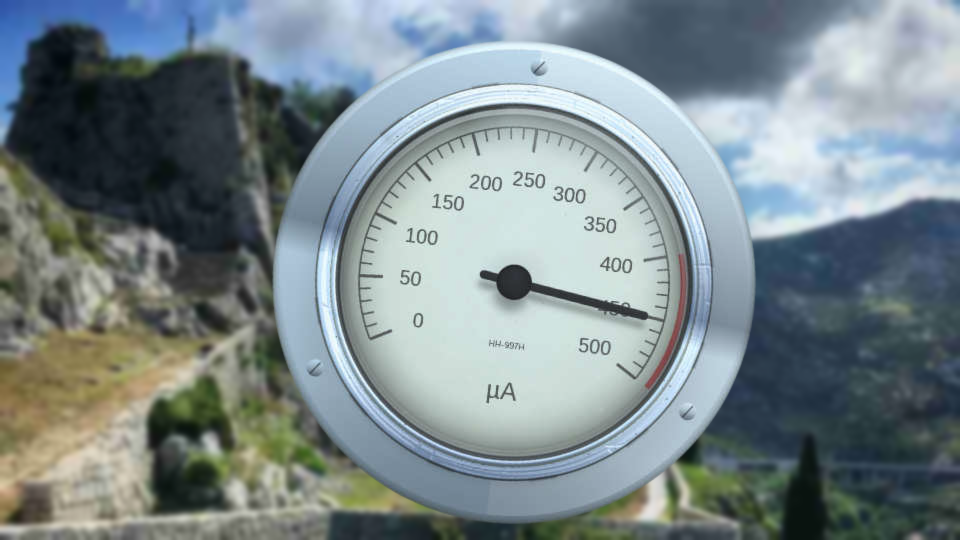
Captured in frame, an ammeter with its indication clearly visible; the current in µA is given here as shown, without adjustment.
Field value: 450 µA
